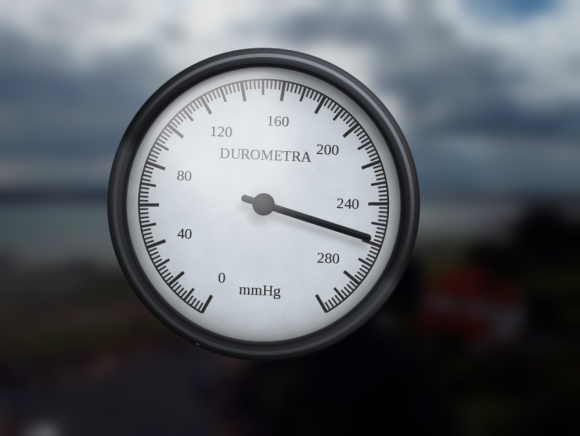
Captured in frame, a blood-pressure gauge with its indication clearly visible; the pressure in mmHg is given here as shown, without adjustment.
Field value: 258 mmHg
